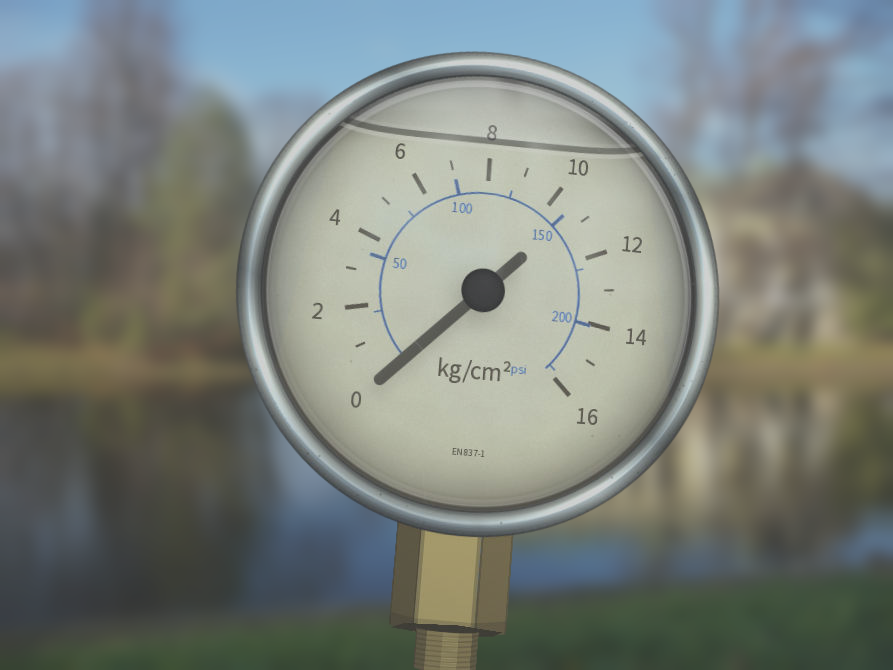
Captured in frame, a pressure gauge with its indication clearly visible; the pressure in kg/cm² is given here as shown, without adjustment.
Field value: 0 kg/cm²
